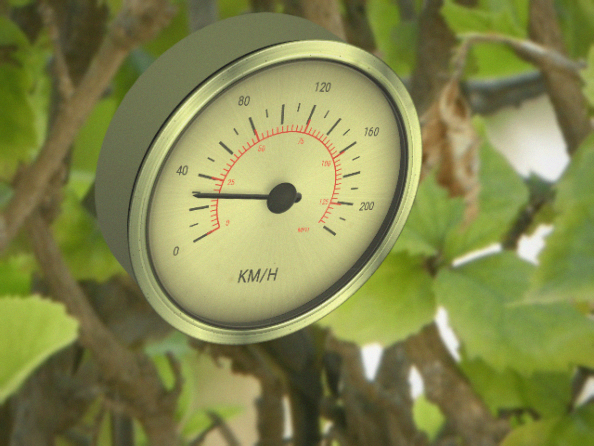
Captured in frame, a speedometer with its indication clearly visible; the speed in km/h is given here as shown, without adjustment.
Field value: 30 km/h
